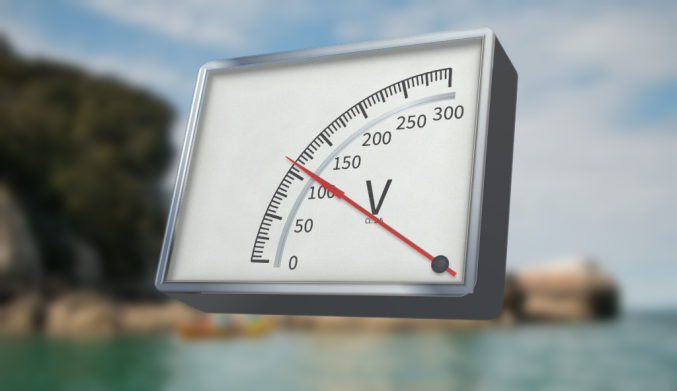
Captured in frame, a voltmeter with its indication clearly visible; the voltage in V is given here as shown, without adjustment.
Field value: 110 V
